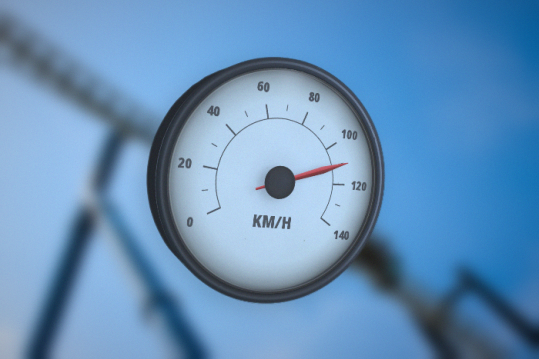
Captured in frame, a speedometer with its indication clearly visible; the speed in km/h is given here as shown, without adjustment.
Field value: 110 km/h
